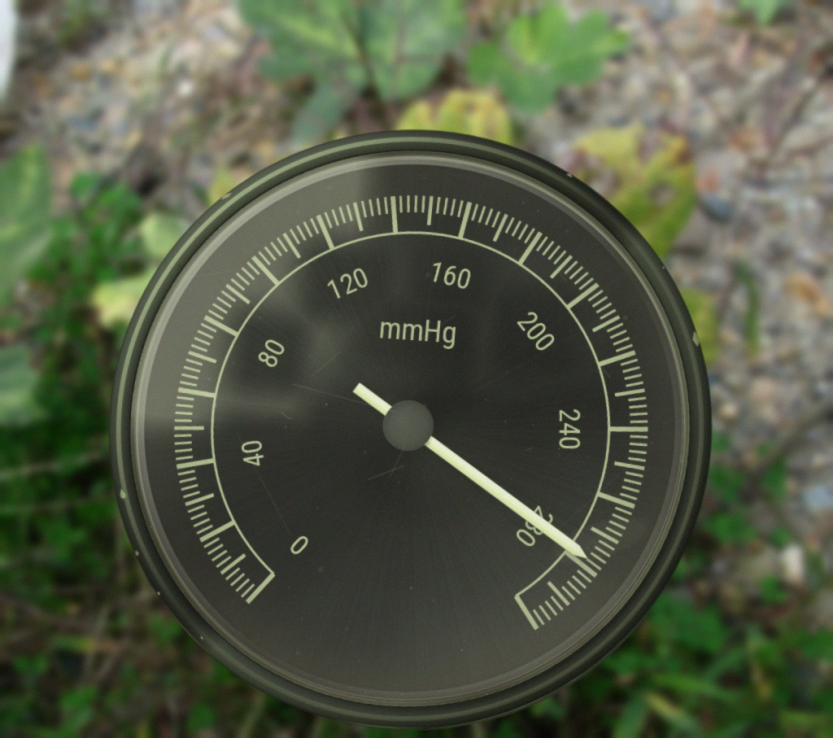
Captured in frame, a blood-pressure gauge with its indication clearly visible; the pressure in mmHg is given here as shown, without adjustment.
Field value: 278 mmHg
